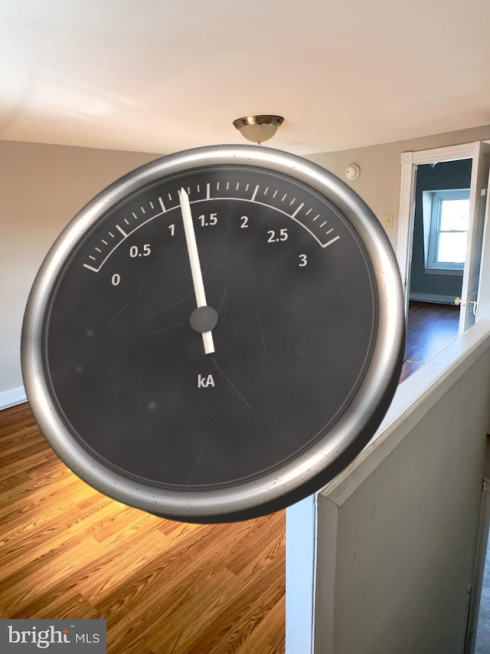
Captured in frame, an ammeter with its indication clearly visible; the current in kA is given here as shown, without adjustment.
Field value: 1.25 kA
